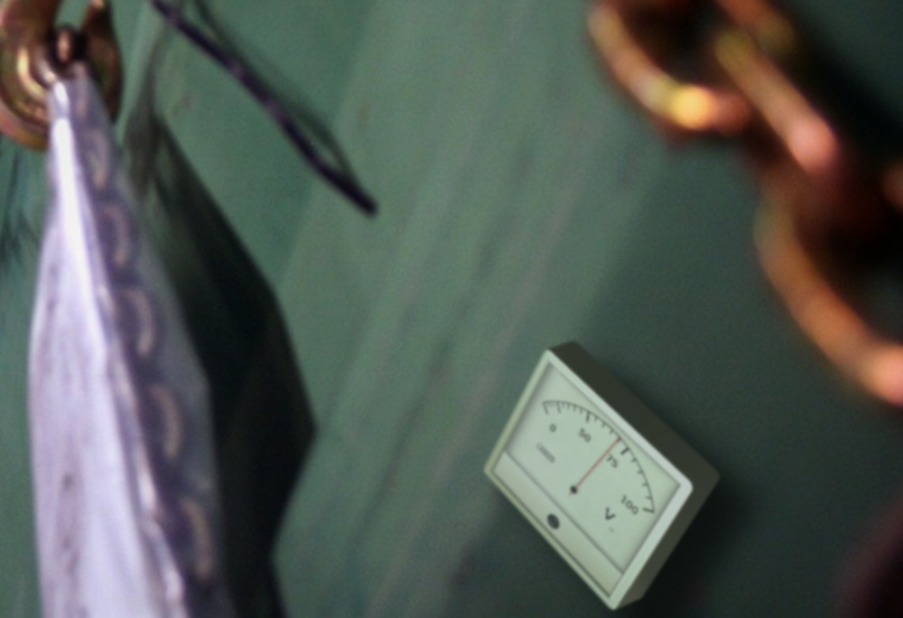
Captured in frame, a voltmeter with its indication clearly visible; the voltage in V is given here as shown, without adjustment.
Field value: 70 V
